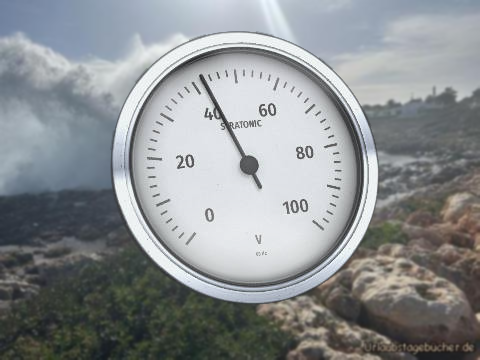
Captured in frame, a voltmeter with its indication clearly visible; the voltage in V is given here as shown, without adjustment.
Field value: 42 V
